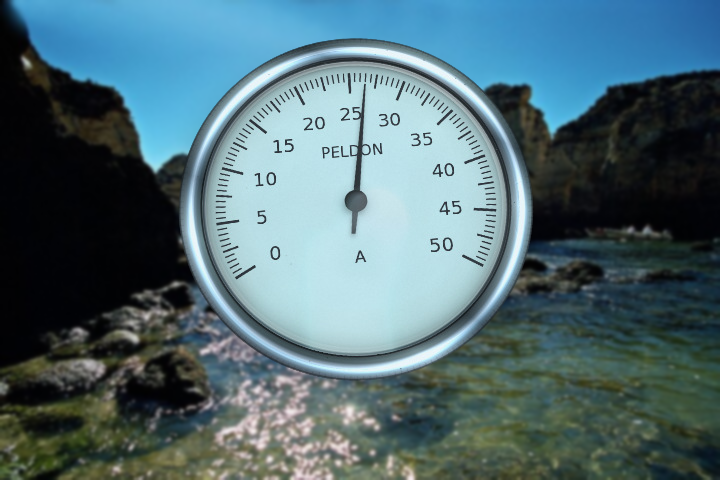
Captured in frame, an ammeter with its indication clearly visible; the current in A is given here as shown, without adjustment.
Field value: 26.5 A
